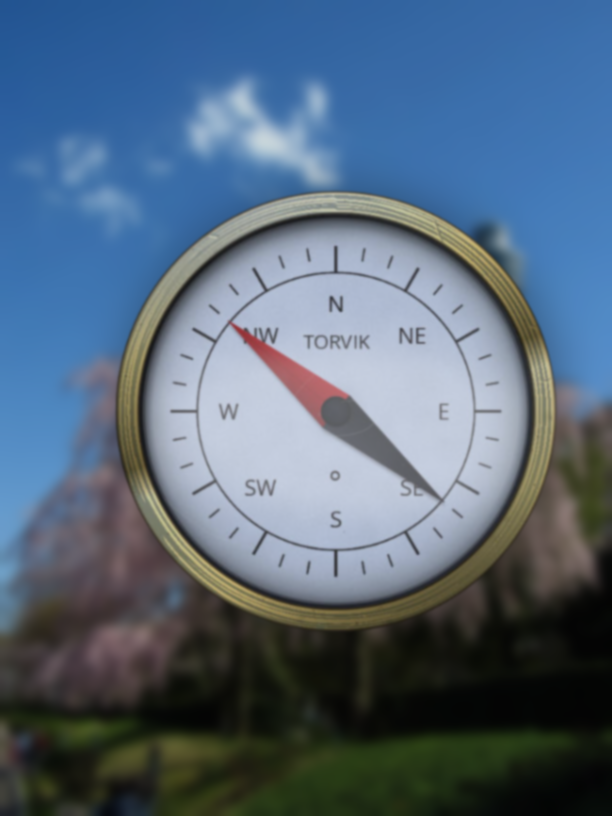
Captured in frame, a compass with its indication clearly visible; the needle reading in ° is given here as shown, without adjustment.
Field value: 310 °
